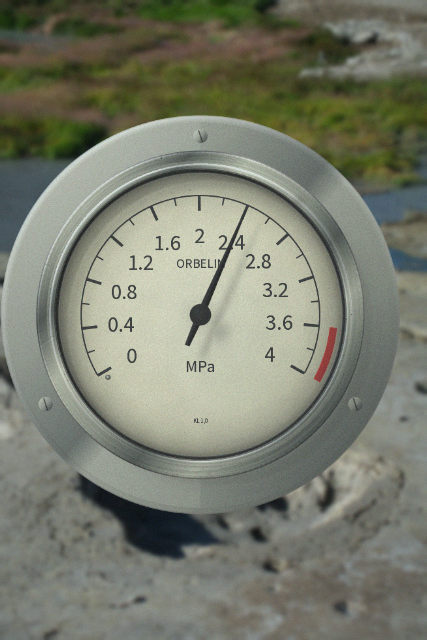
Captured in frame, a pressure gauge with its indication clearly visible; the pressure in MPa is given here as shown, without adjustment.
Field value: 2.4 MPa
